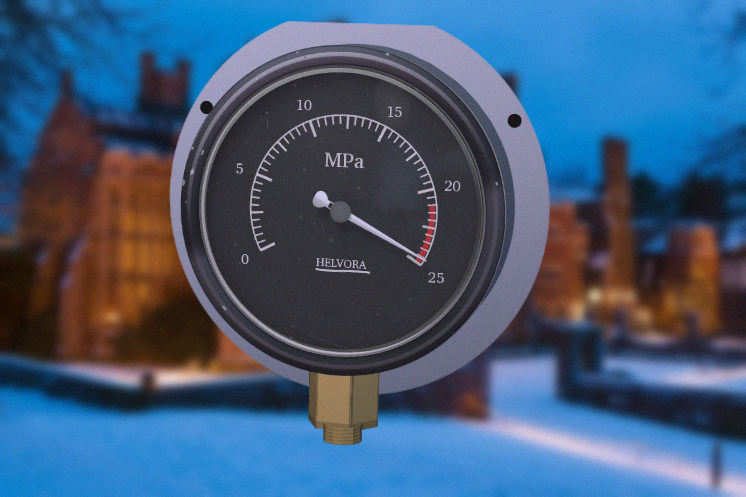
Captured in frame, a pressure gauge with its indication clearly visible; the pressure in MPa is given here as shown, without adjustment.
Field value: 24.5 MPa
